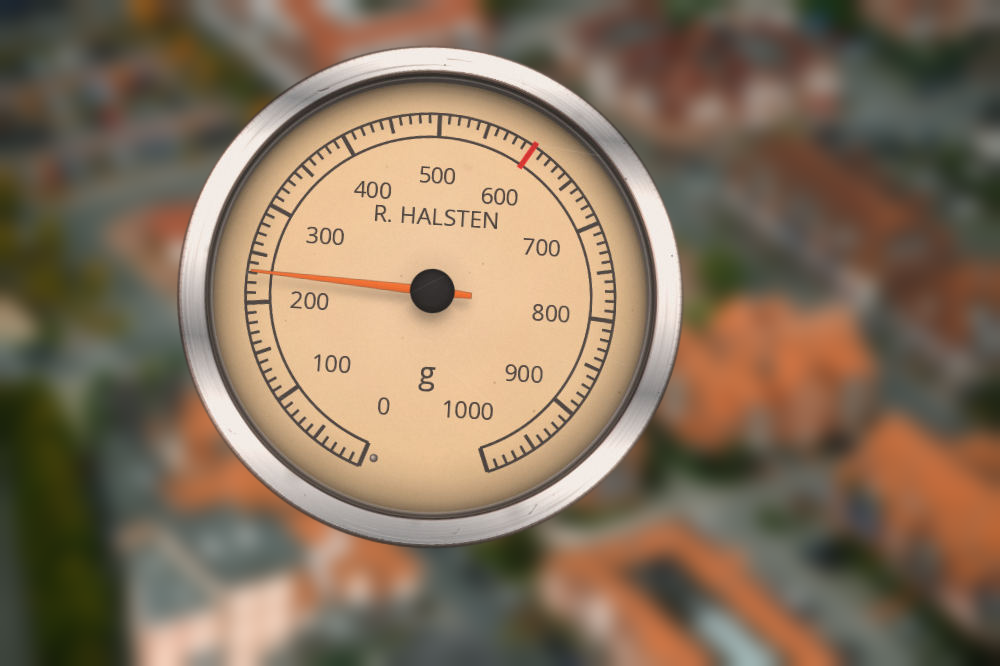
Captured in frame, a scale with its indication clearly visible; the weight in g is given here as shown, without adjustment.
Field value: 230 g
